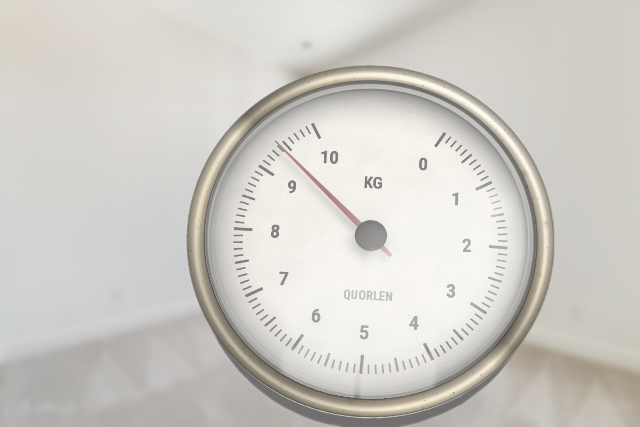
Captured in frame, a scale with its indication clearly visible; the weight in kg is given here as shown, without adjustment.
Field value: 9.4 kg
